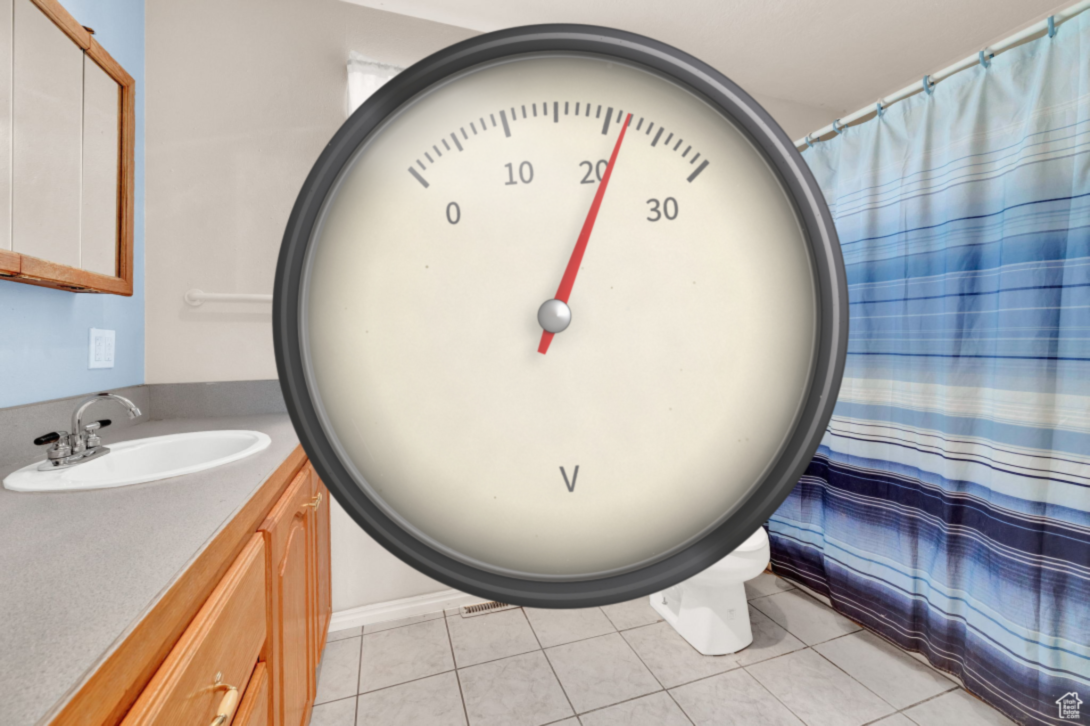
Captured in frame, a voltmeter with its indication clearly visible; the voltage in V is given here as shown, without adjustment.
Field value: 22 V
